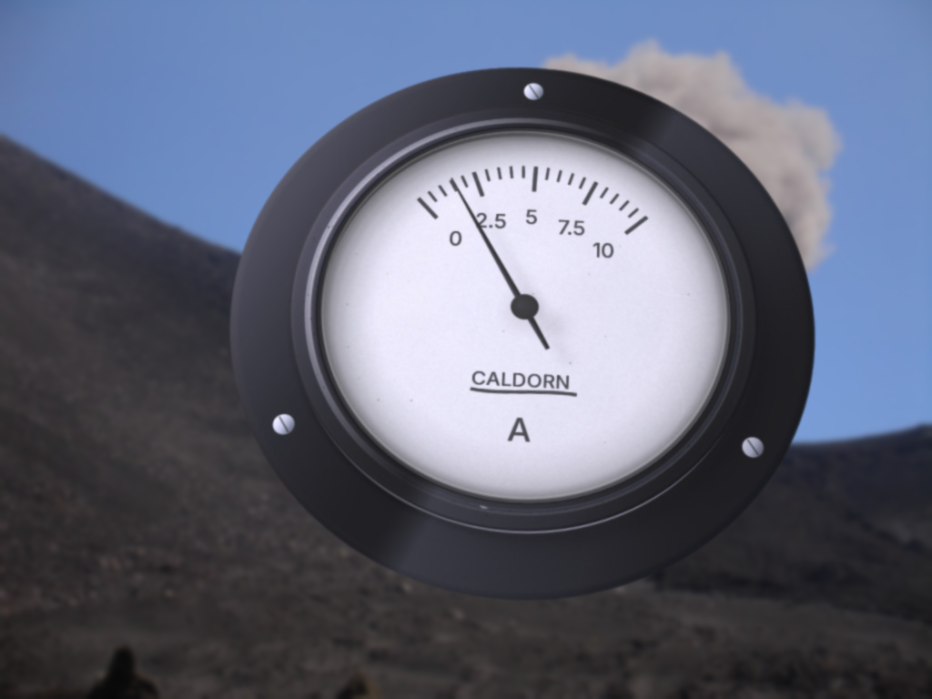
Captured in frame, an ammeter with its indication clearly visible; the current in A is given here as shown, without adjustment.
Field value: 1.5 A
